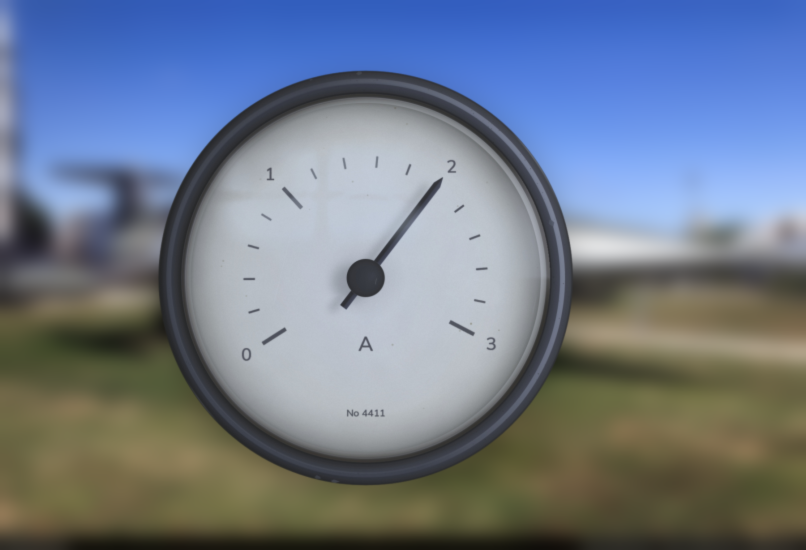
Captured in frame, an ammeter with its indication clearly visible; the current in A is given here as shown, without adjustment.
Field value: 2 A
